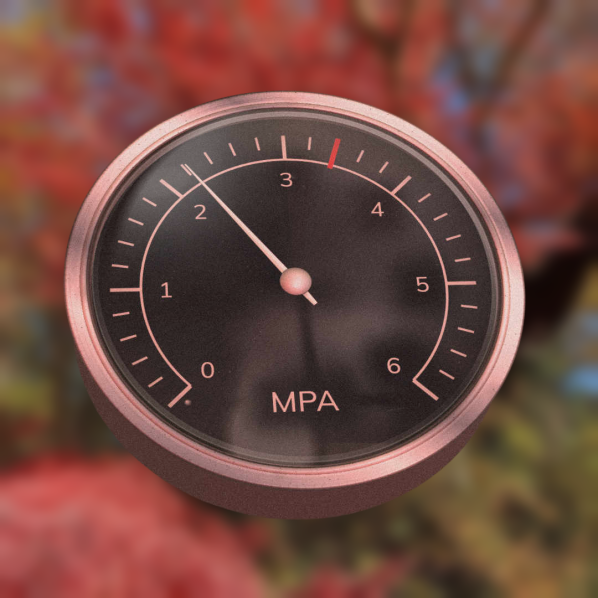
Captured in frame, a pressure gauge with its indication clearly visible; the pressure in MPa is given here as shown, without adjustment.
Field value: 2.2 MPa
